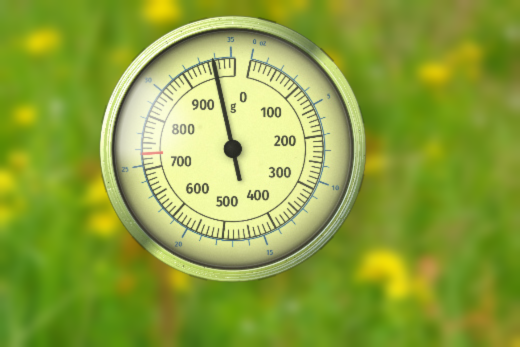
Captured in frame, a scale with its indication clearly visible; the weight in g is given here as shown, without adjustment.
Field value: 960 g
